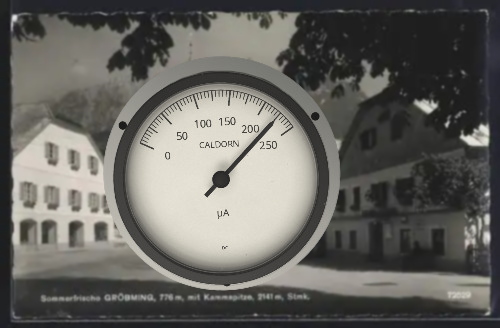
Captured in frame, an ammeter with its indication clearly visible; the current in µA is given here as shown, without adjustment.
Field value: 225 µA
